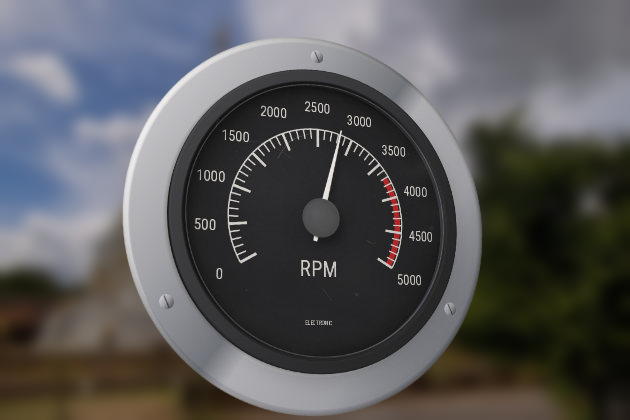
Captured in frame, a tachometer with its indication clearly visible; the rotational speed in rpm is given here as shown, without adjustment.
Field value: 2800 rpm
